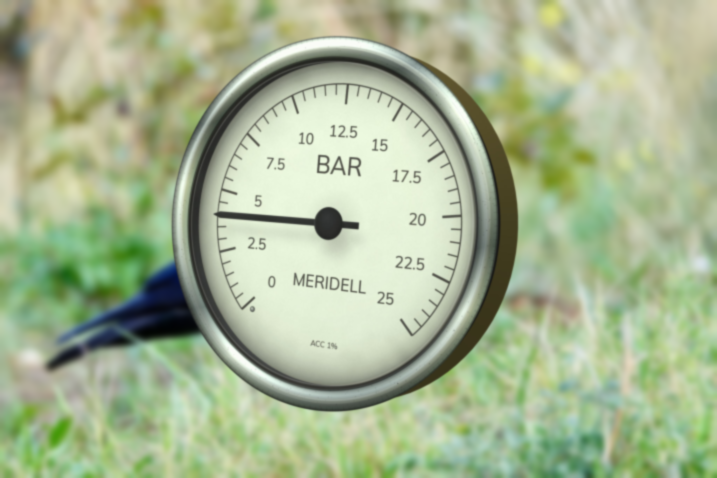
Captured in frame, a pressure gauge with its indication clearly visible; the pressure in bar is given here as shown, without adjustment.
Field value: 4 bar
